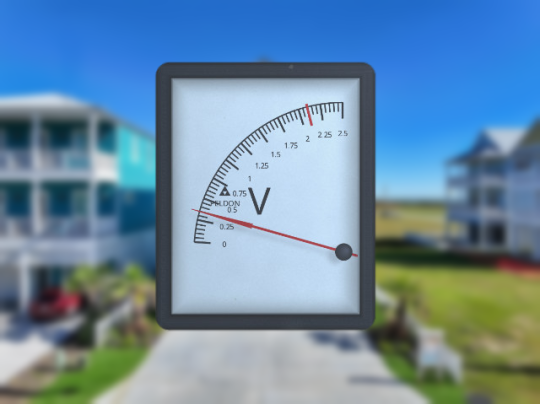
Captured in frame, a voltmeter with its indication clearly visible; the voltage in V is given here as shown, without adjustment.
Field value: 0.35 V
